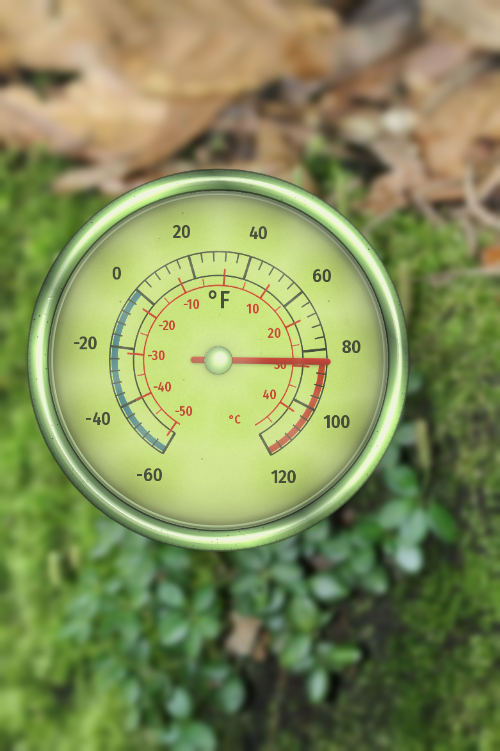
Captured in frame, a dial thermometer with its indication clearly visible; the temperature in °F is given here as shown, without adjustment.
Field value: 84 °F
